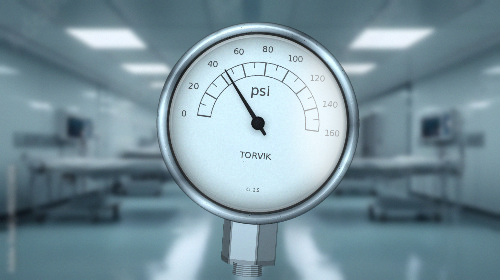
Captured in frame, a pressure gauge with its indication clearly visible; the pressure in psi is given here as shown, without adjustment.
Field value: 45 psi
